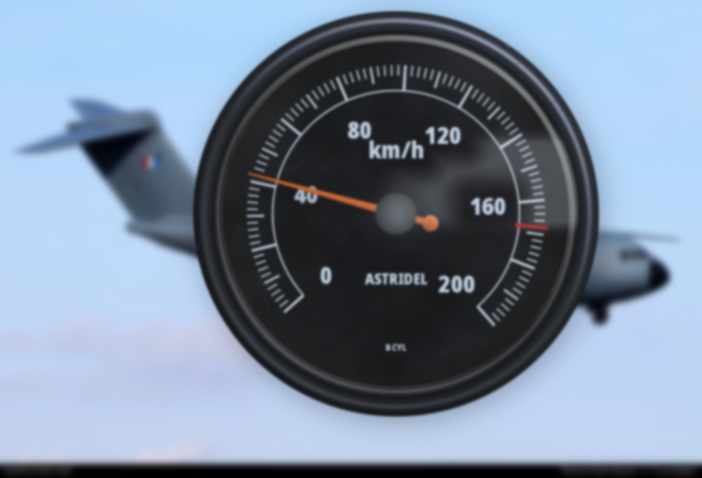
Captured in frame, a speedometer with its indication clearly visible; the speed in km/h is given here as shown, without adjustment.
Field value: 42 km/h
